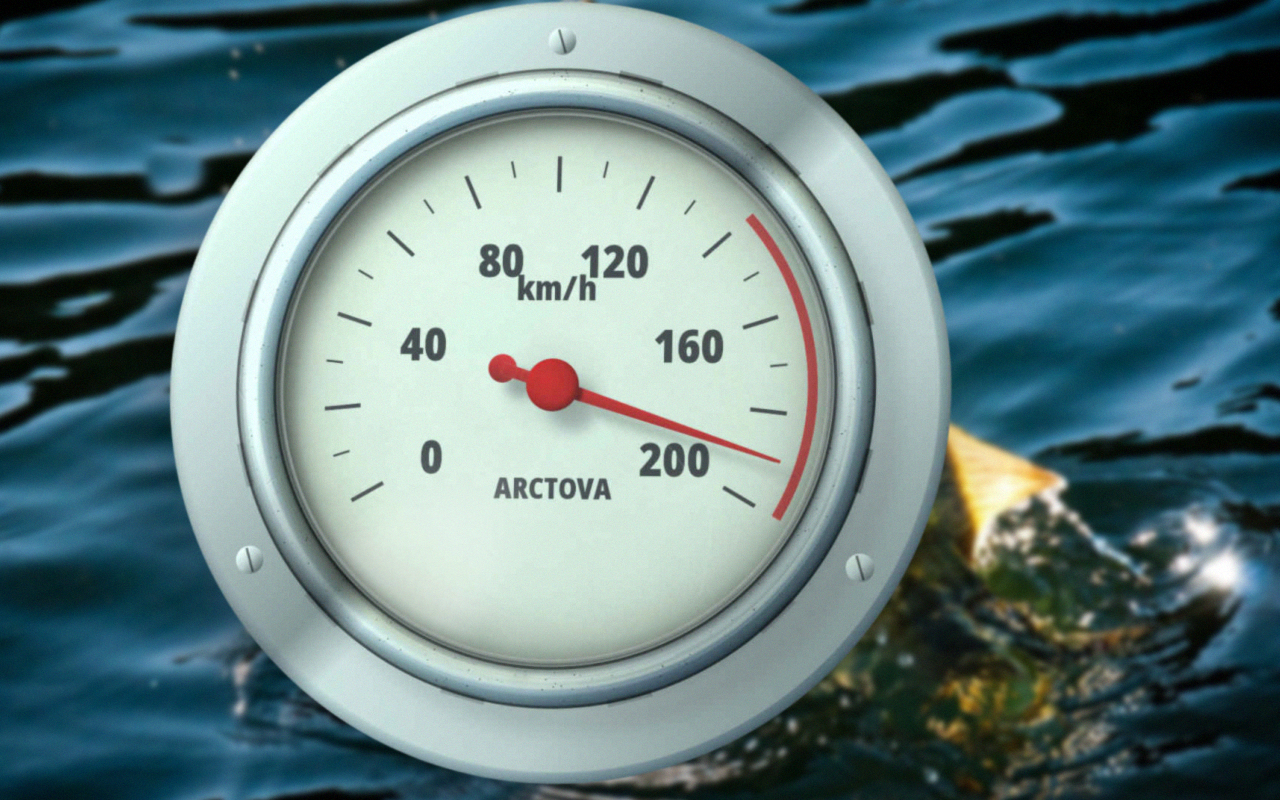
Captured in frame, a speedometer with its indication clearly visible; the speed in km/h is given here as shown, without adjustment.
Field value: 190 km/h
